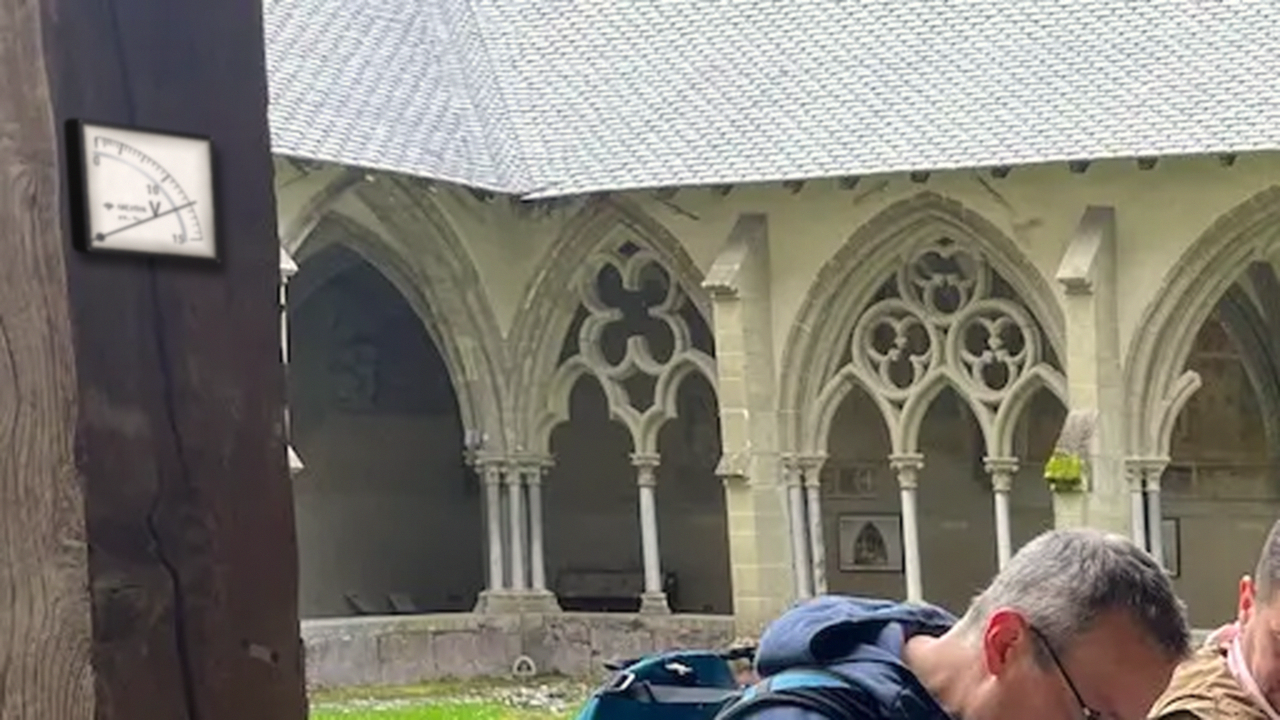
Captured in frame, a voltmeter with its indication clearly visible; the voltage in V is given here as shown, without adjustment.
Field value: 12.5 V
